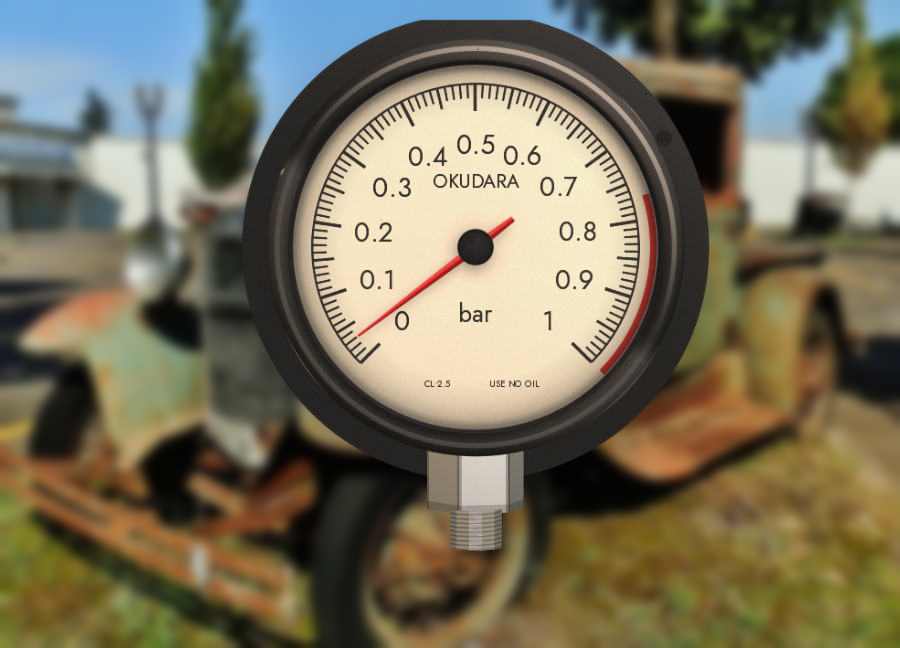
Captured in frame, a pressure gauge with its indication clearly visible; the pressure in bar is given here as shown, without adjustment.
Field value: 0.03 bar
